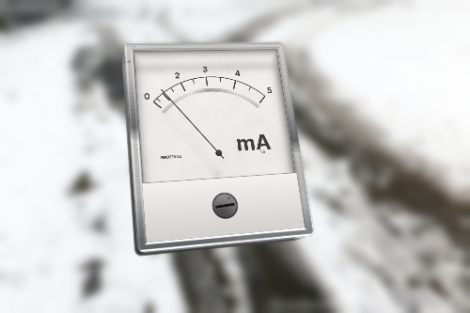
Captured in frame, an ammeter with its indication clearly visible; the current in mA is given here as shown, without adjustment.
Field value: 1 mA
